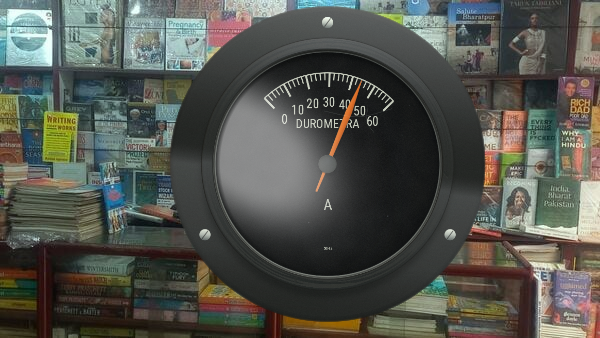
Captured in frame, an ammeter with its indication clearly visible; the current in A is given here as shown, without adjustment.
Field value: 44 A
